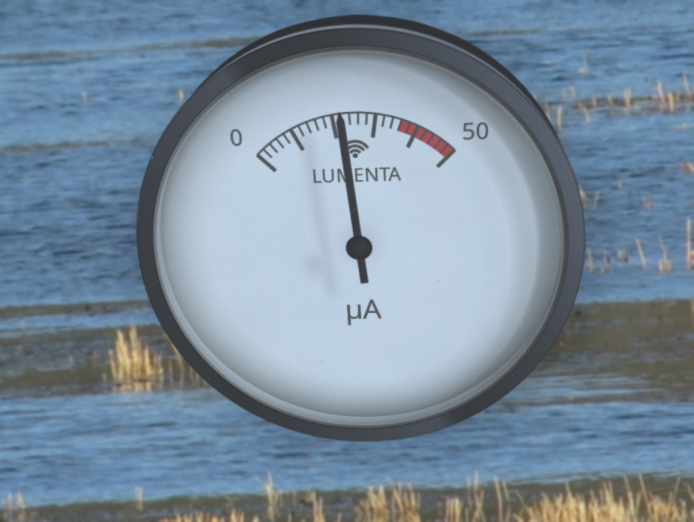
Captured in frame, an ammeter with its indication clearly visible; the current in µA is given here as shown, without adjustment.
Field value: 22 µA
